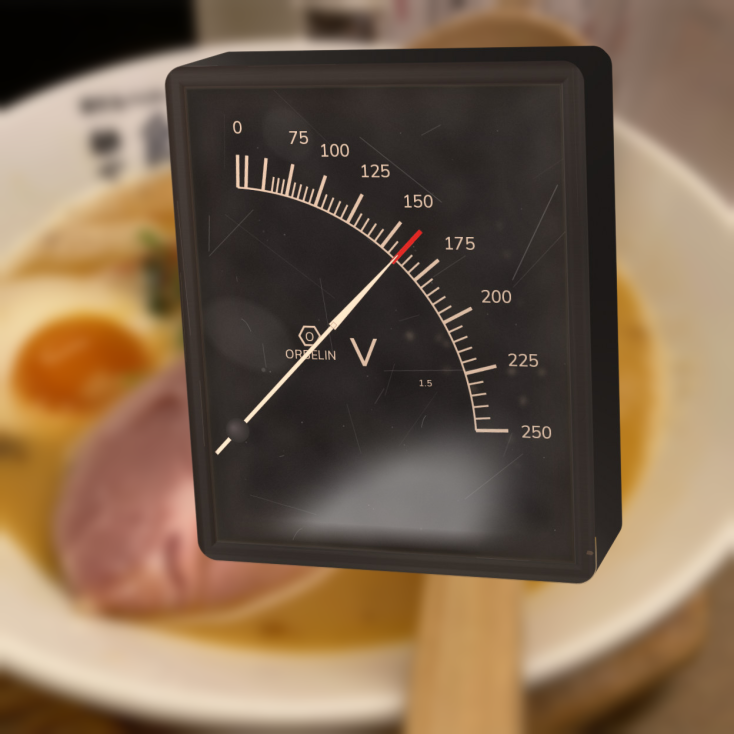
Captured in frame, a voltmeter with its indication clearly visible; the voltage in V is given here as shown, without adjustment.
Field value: 160 V
